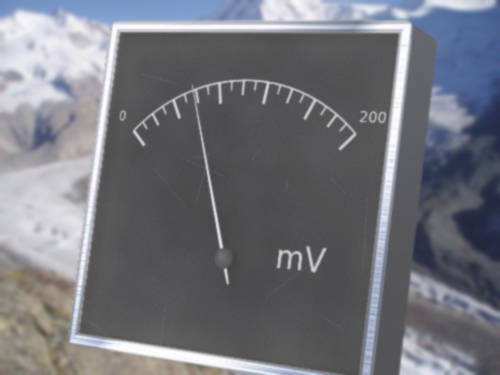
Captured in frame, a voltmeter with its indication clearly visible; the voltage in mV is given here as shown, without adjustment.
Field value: 60 mV
